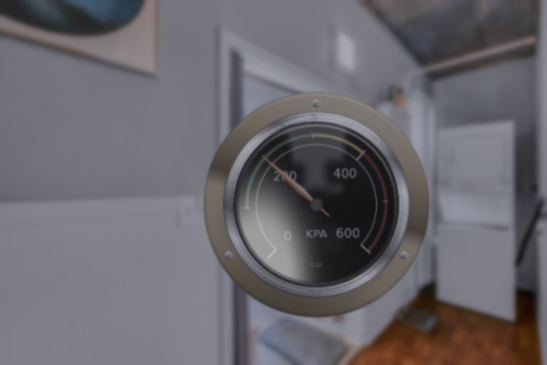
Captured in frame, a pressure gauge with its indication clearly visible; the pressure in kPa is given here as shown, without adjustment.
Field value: 200 kPa
